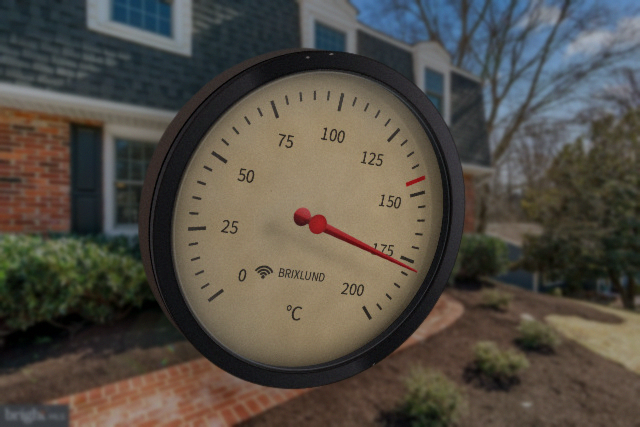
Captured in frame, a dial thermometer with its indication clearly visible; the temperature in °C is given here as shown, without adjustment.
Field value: 177.5 °C
